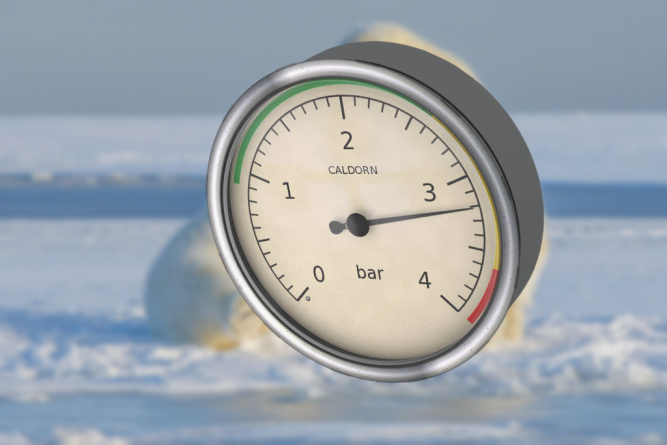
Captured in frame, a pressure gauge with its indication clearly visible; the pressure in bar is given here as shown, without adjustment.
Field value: 3.2 bar
